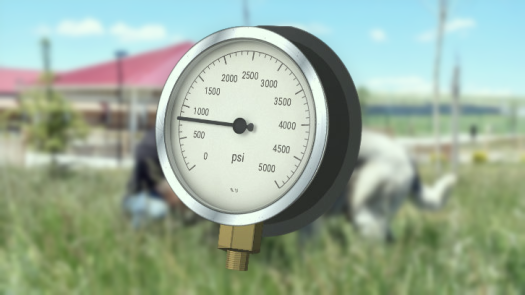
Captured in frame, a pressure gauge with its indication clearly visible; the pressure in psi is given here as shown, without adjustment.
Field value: 800 psi
